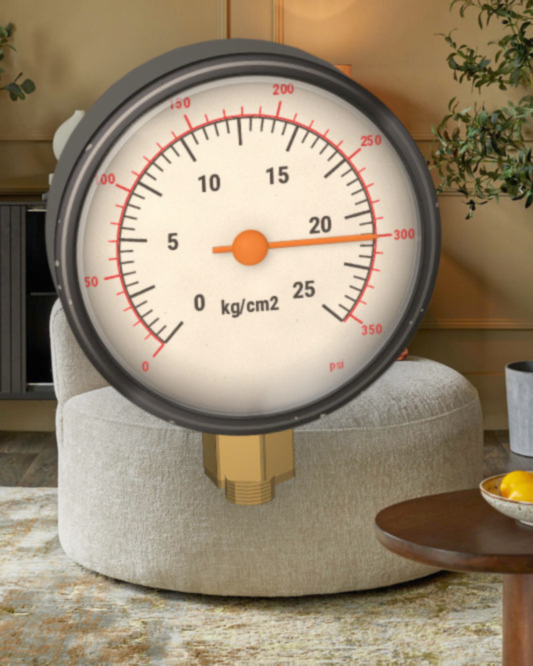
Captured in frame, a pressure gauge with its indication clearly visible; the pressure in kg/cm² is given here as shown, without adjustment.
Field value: 21 kg/cm²
